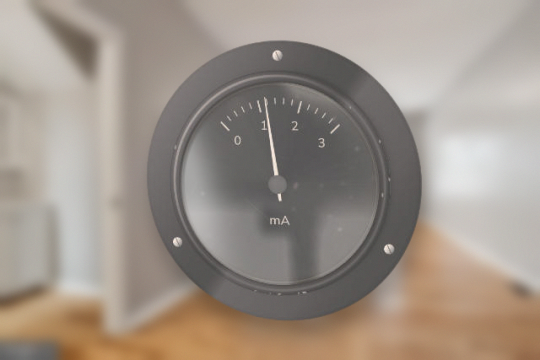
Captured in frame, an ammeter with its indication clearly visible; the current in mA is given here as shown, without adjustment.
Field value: 1.2 mA
